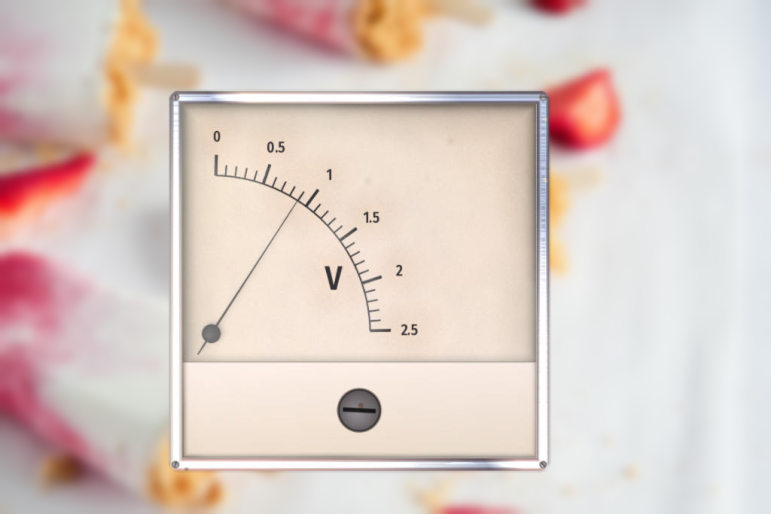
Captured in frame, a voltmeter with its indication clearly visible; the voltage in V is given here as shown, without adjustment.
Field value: 0.9 V
